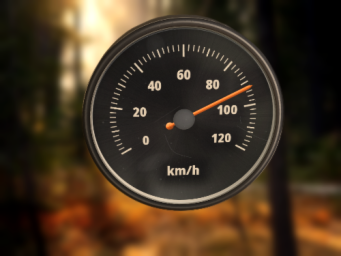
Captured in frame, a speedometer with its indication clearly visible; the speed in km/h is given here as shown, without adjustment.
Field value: 92 km/h
